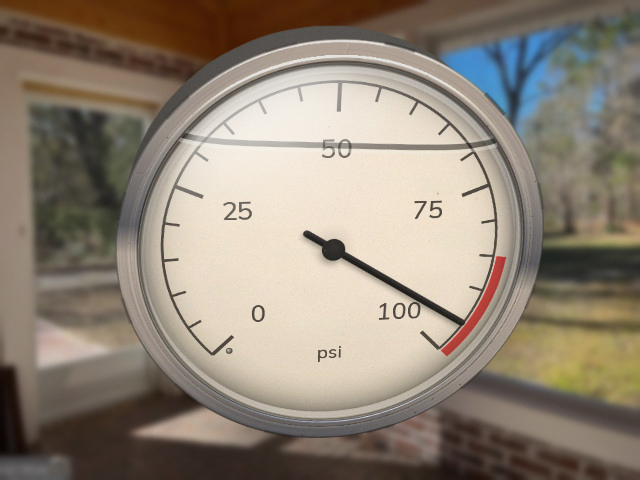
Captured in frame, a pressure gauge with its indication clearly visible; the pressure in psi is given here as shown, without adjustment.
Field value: 95 psi
